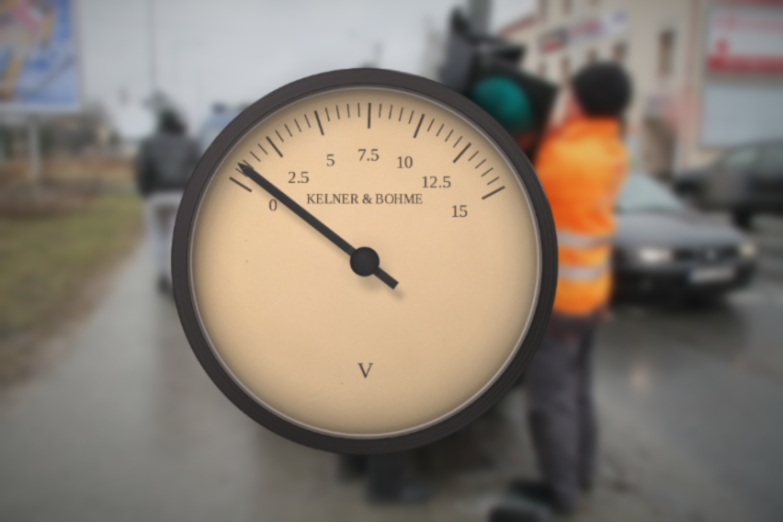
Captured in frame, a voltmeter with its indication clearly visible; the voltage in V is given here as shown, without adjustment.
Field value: 0.75 V
